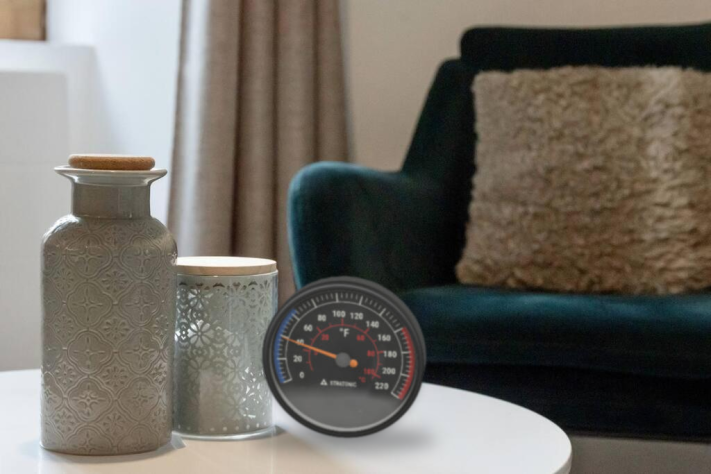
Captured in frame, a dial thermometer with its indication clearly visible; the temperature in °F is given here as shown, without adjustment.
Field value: 40 °F
